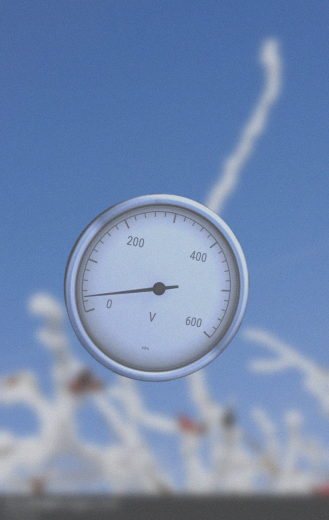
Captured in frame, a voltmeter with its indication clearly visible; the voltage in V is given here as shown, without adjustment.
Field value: 30 V
